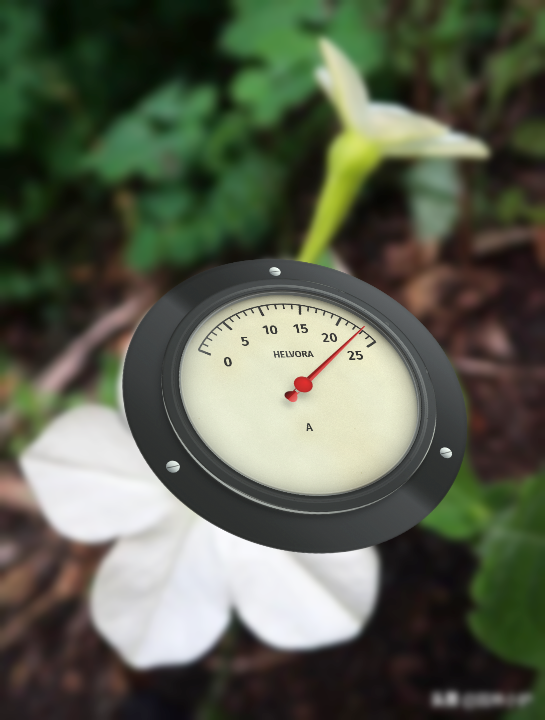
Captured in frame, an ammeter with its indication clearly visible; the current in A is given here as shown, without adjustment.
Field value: 23 A
